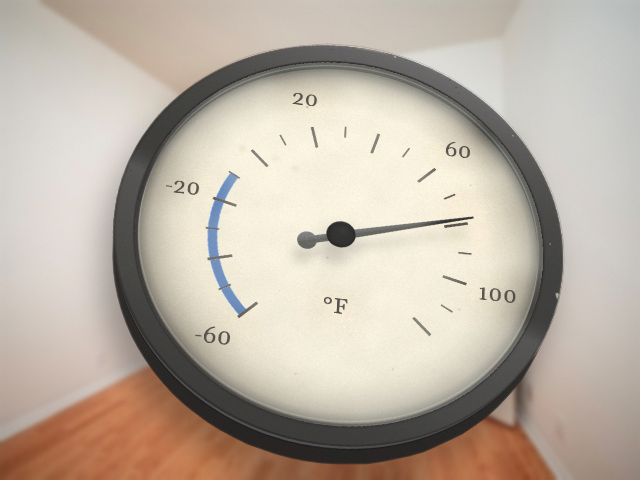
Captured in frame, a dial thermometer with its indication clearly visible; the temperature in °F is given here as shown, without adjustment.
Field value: 80 °F
